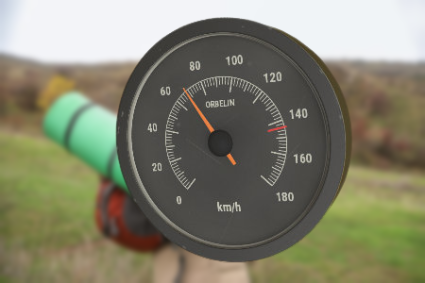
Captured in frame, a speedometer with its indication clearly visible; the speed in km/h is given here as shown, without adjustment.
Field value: 70 km/h
